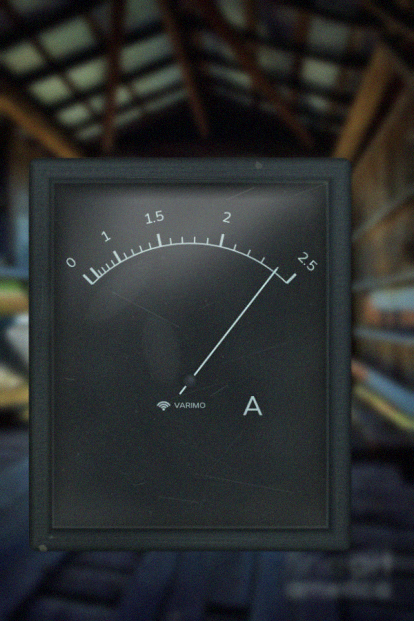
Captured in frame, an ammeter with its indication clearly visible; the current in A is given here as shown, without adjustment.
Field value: 2.4 A
